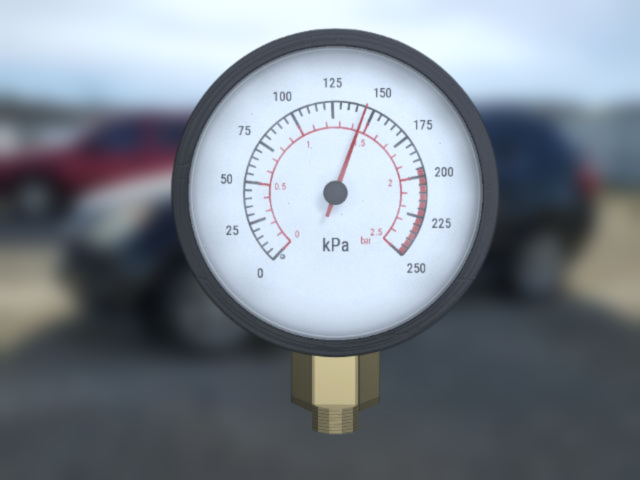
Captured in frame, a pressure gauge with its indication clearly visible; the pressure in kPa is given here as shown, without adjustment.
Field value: 145 kPa
